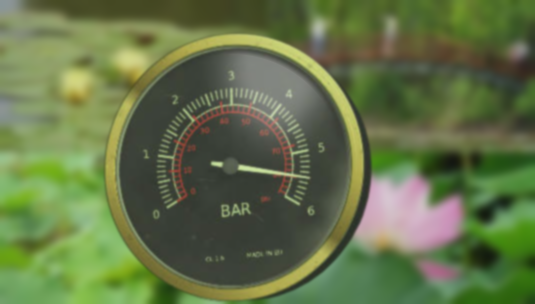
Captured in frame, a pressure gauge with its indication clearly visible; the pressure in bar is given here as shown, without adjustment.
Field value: 5.5 bar
